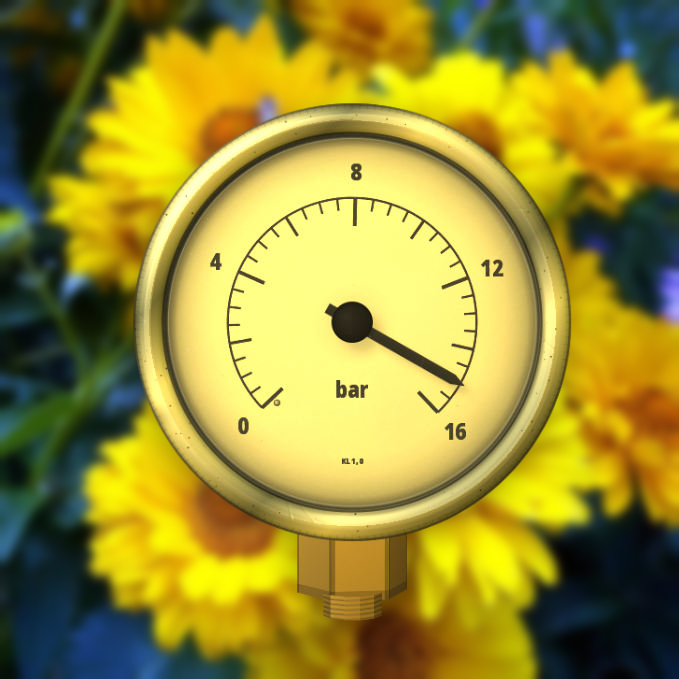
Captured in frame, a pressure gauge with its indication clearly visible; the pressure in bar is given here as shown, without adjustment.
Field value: 15 bar
